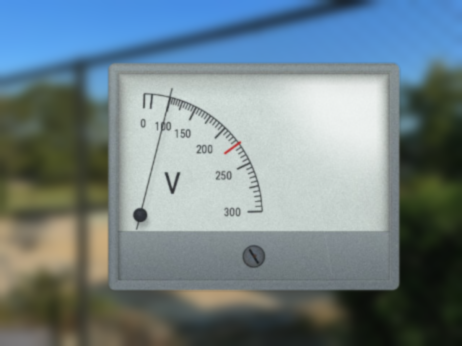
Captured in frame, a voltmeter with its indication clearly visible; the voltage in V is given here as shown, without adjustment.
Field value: 100 V
